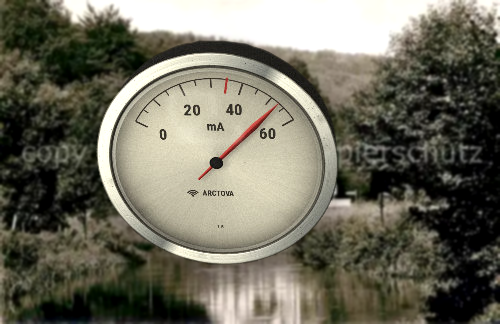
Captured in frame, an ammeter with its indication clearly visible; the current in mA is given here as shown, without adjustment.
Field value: 52.5 mA
